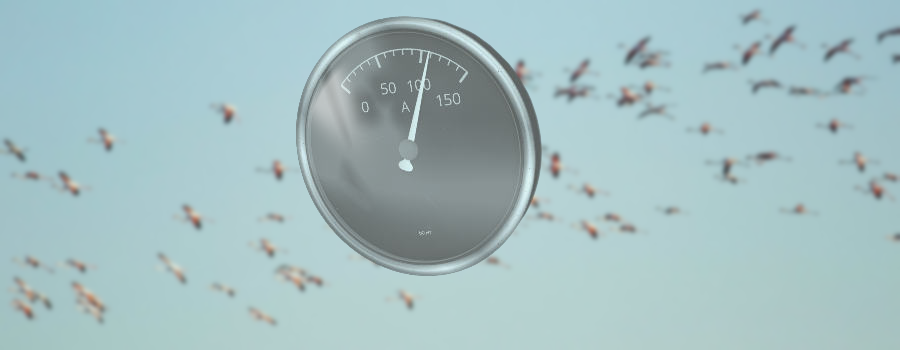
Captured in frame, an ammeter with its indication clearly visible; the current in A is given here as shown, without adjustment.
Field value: 110 A
